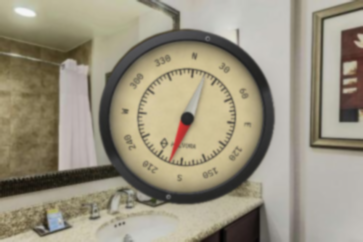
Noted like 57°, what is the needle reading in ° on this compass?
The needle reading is 195°
